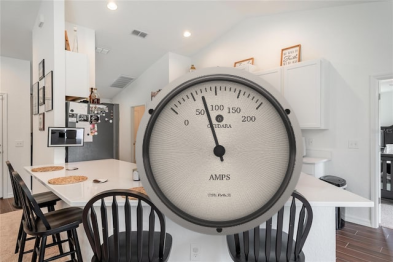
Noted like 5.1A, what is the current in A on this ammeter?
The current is 70A
